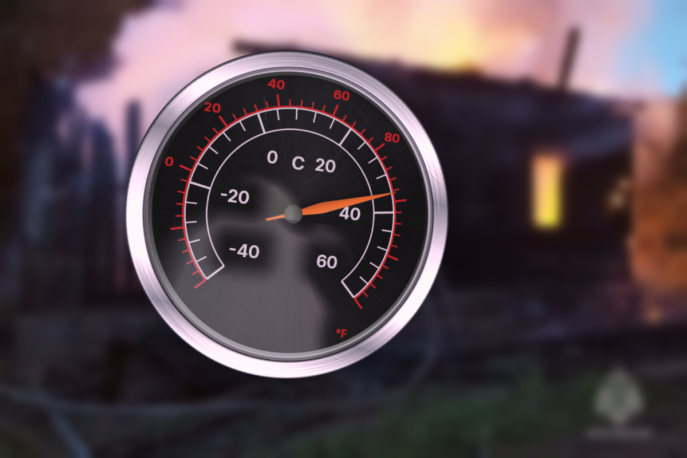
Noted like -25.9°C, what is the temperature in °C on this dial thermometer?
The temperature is 36°C
